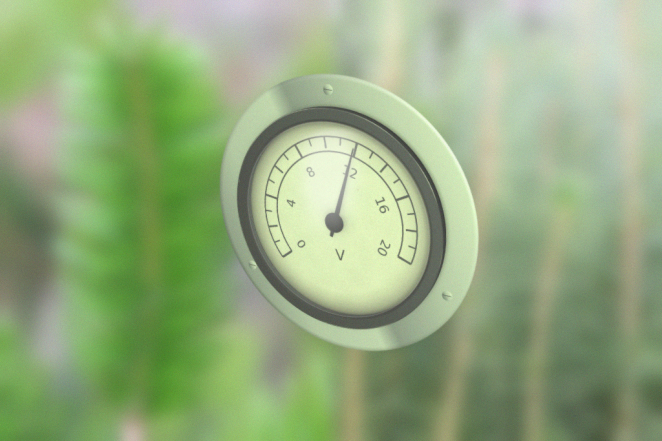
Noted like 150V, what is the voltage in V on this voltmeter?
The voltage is 12V
